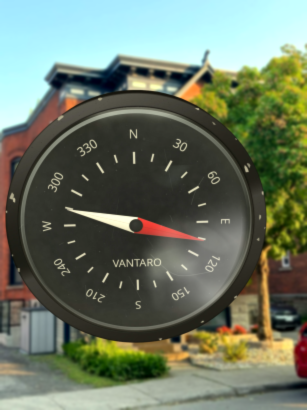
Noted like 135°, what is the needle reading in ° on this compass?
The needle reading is 105°
